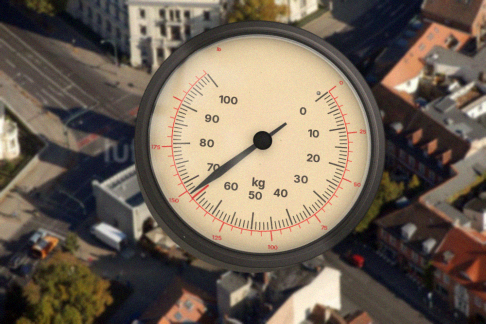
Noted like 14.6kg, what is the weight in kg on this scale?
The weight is 67kg
